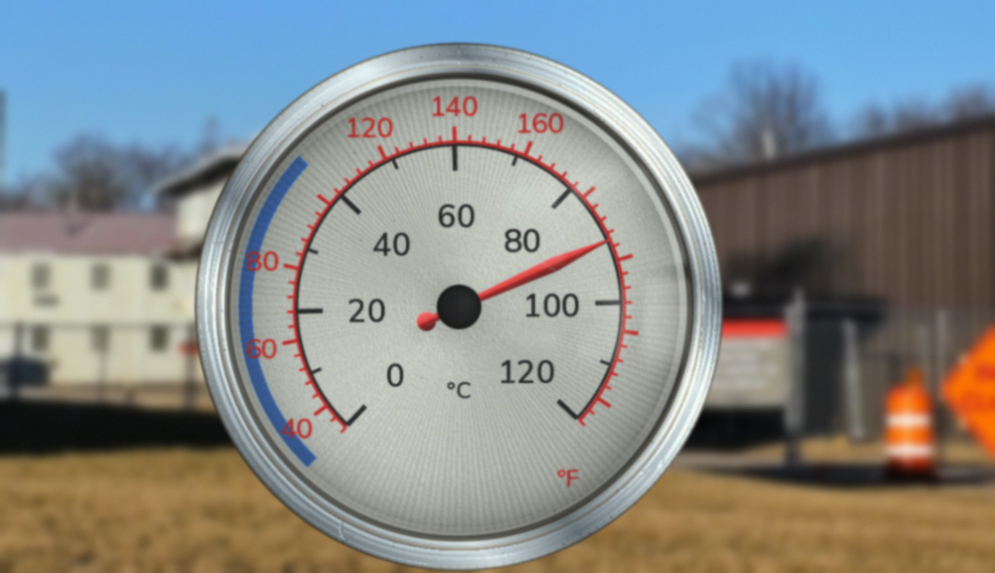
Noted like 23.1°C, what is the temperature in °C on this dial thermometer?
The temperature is 90°C
